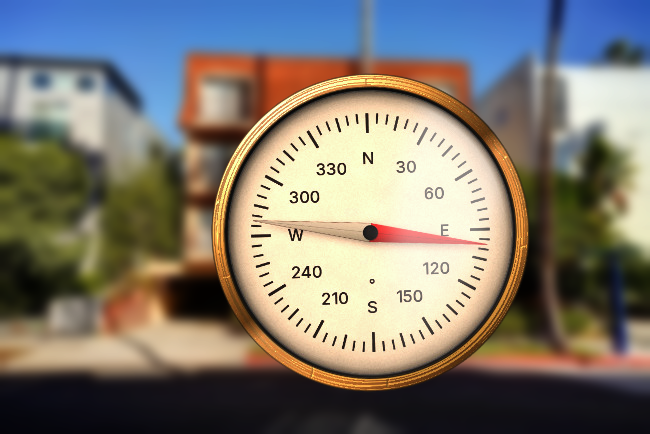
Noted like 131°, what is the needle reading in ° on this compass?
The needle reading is 97.5°
